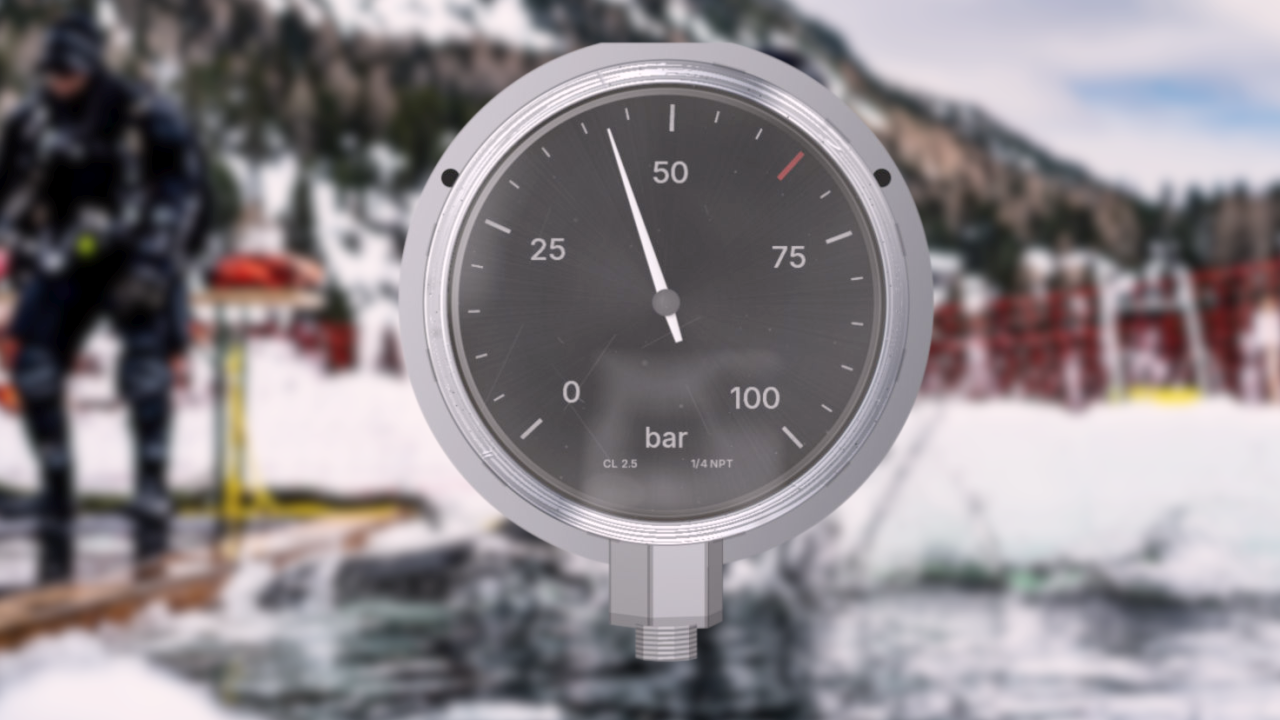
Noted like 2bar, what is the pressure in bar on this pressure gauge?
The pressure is 42.5bar
